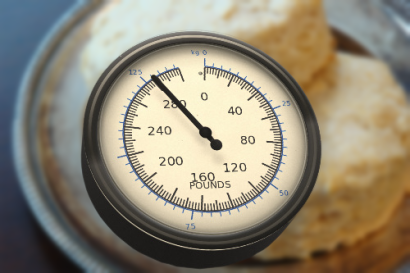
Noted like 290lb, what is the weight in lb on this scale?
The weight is 280lb
